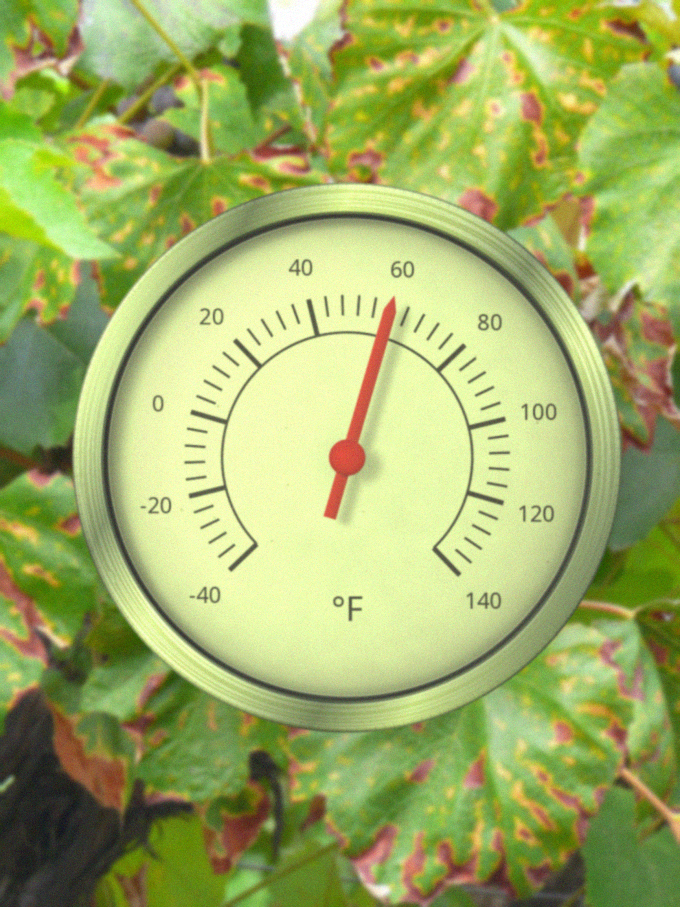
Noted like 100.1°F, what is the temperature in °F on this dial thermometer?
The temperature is 60°F
